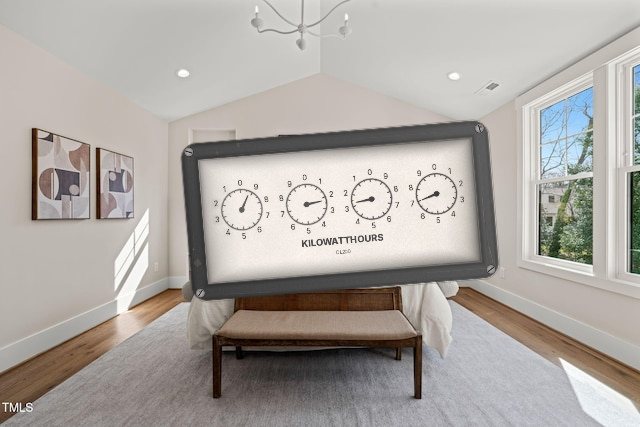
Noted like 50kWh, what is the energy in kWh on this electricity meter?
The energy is 9227kWh
